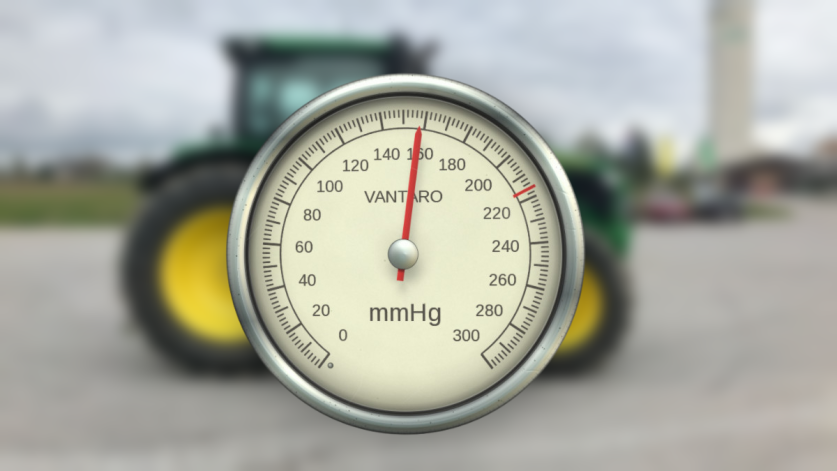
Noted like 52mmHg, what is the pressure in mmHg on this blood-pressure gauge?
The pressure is 158mmHg
